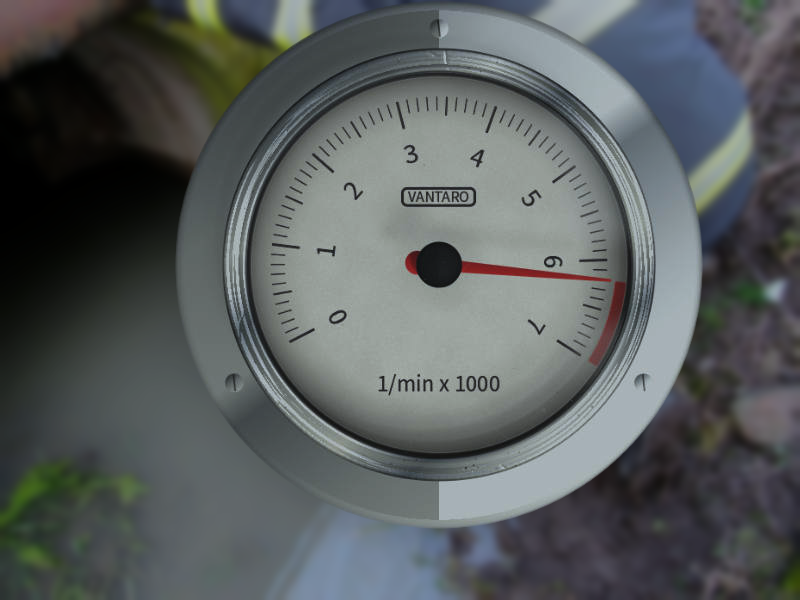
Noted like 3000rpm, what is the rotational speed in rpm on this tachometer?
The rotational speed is 6200rpm
